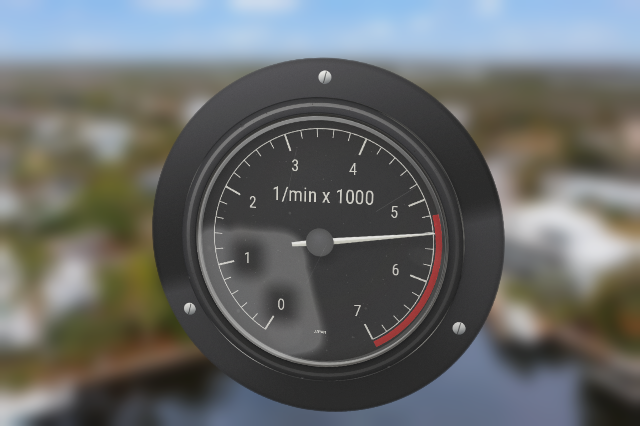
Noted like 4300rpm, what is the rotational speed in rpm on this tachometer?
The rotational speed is 5400rpm
